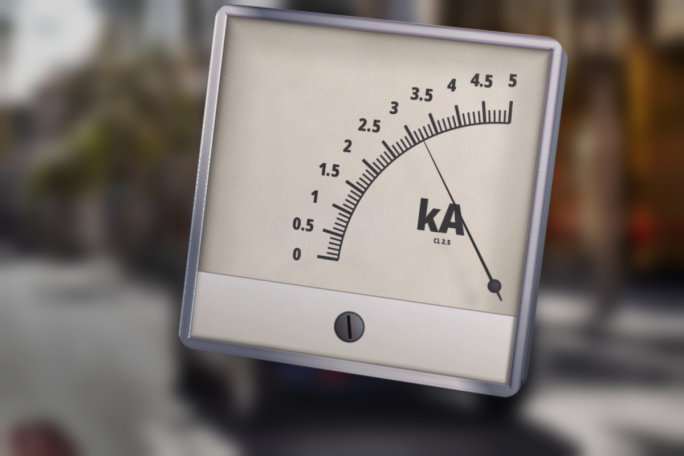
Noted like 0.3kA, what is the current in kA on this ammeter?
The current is 3.2kA
